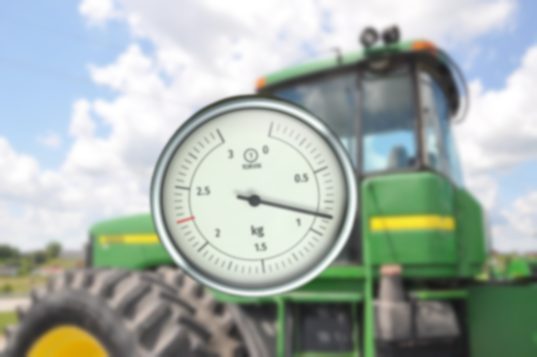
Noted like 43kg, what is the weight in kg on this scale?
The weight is 0.85kg
